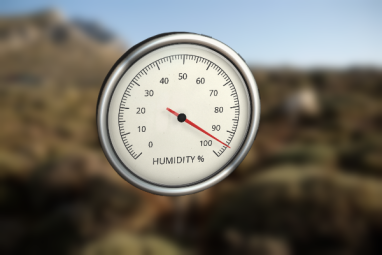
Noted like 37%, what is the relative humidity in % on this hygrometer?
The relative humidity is 95%
